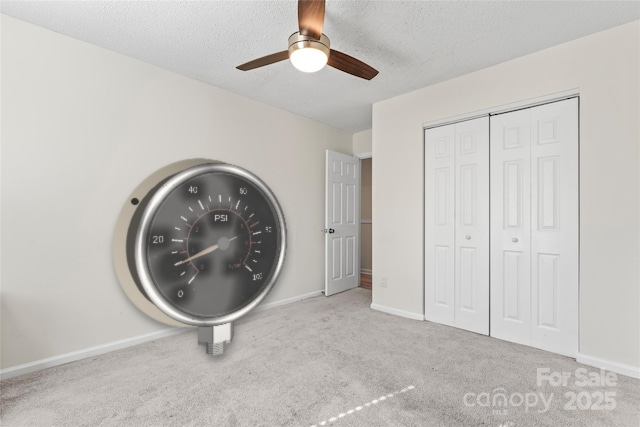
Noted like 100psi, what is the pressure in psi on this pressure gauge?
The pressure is 10psi
